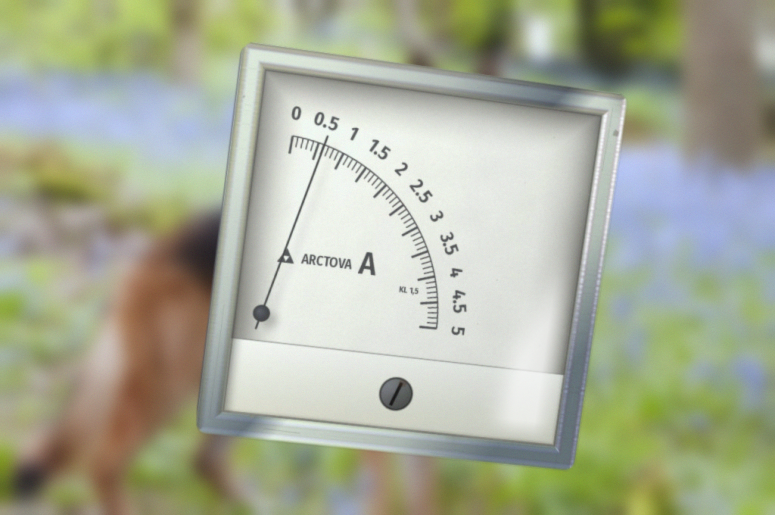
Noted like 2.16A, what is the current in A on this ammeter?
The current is 0.6A
